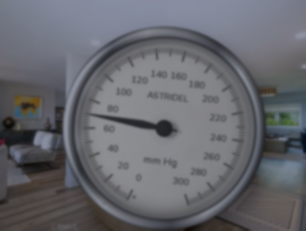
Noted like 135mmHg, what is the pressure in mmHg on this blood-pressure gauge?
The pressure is 70mmHg
